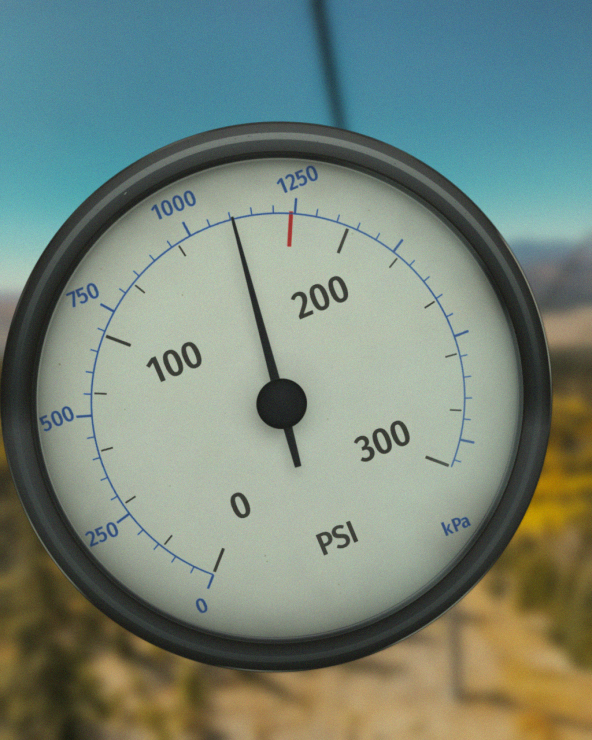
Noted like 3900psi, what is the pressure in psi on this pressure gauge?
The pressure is 160psi
